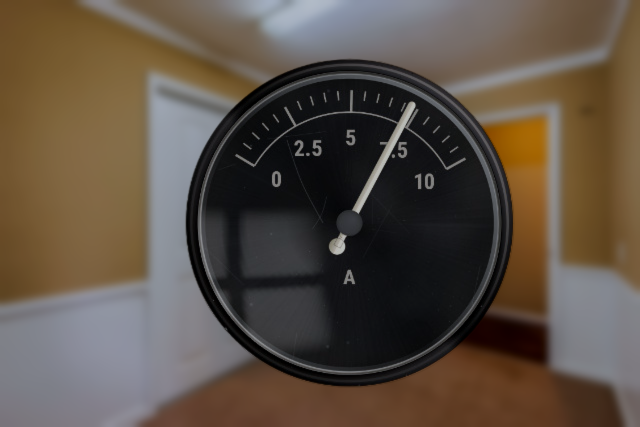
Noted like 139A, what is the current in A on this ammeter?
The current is 7.25A
